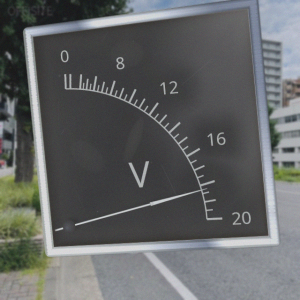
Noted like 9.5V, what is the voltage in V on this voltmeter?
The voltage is 18.25V
